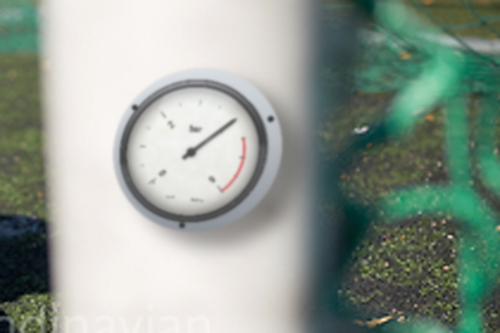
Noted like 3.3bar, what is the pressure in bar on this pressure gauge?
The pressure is 4bar
